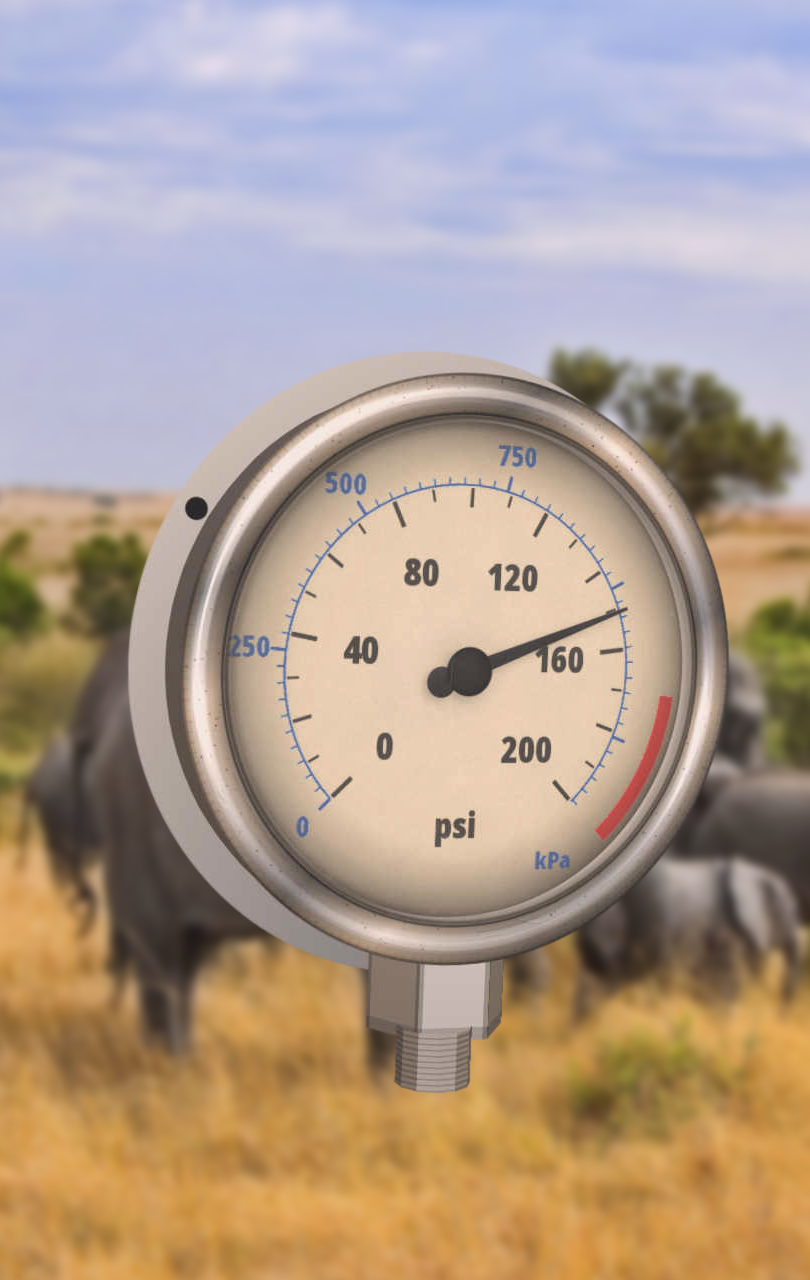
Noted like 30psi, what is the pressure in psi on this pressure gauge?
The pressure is 150psi
